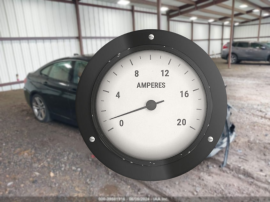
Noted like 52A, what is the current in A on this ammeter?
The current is 1A
